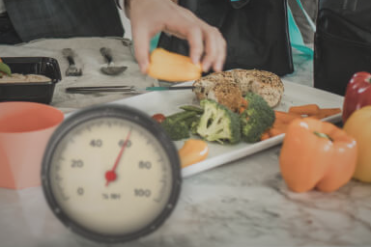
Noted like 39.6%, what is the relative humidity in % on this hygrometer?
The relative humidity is 60%
